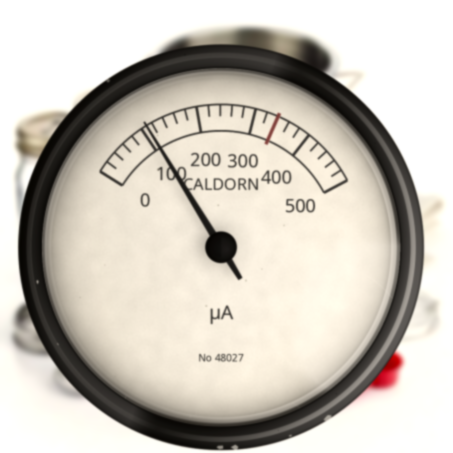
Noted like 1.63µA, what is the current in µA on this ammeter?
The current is 110µA
